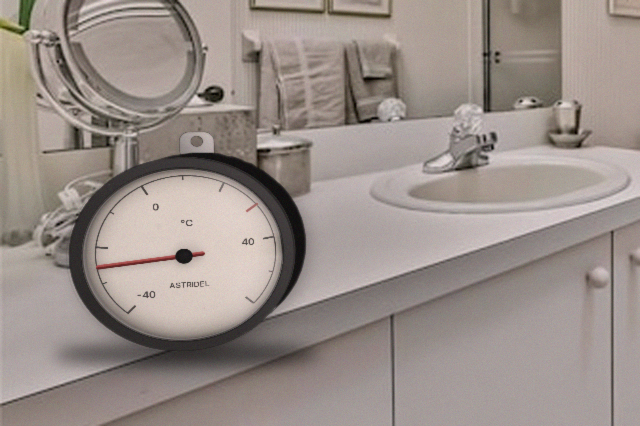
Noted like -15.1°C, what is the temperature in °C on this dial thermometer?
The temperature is -25°C
